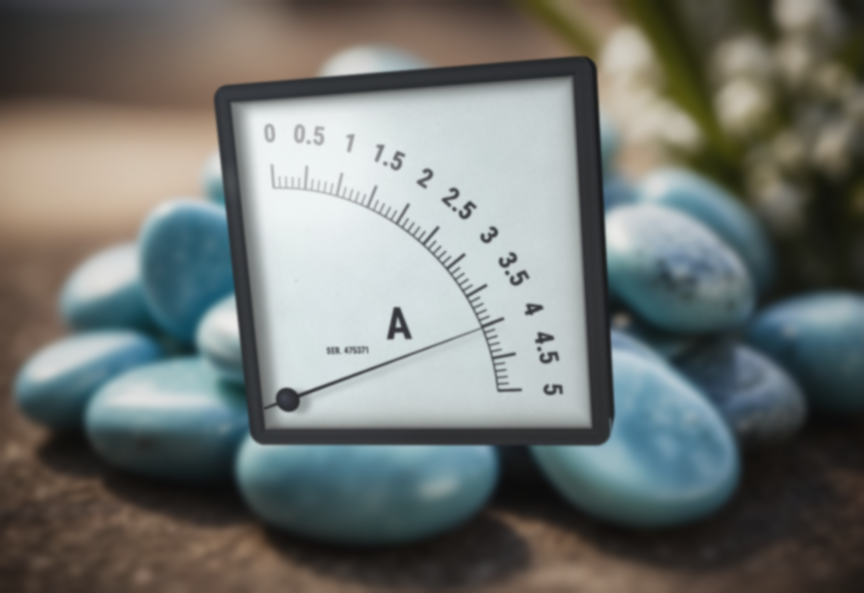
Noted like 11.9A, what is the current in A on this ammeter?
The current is 4A
